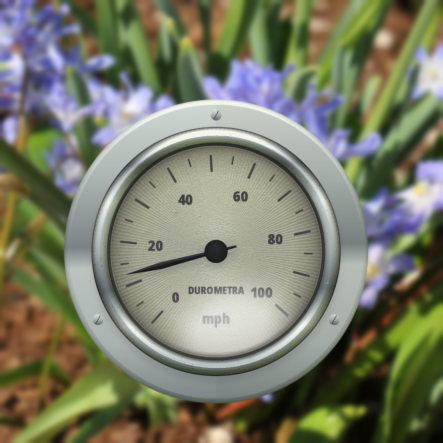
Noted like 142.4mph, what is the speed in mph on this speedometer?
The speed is 12.5mph
